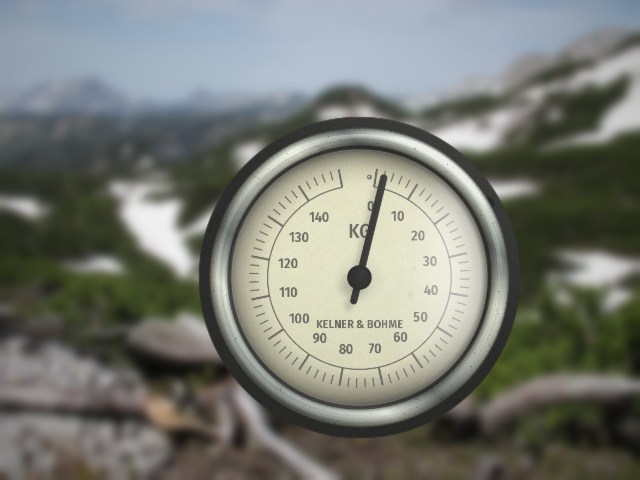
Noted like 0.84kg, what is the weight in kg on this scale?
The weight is 2kg
